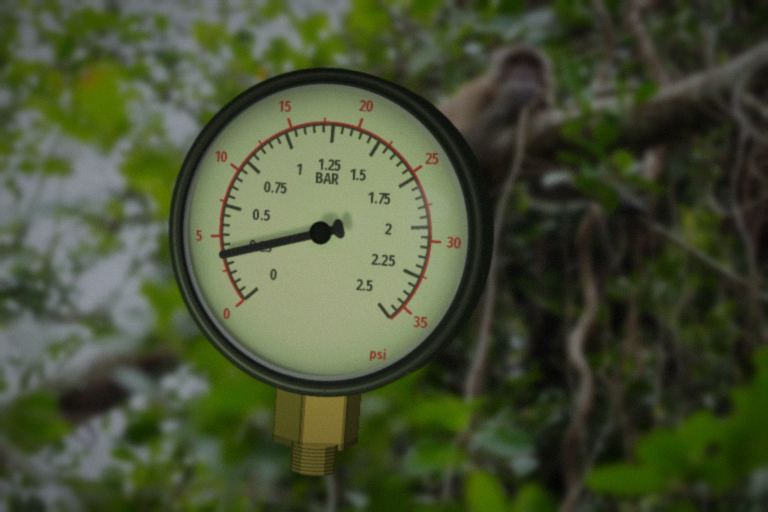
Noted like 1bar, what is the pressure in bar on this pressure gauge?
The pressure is 0.25bar
